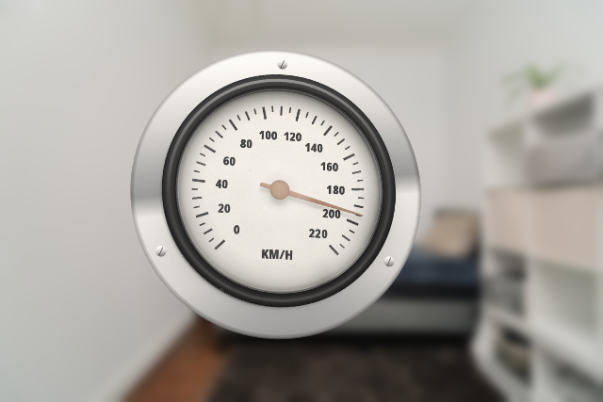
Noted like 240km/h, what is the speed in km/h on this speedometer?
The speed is 195km/h
